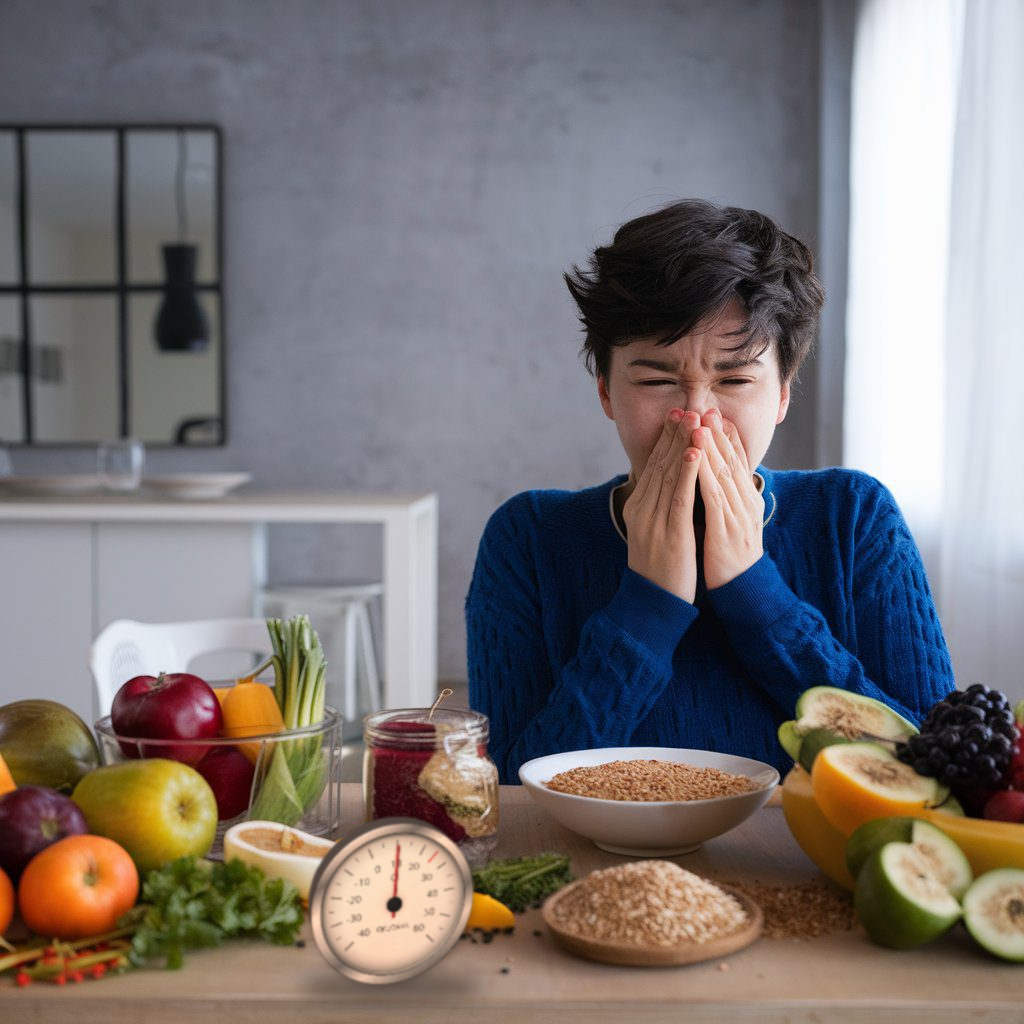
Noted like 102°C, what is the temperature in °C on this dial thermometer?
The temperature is 10°C
